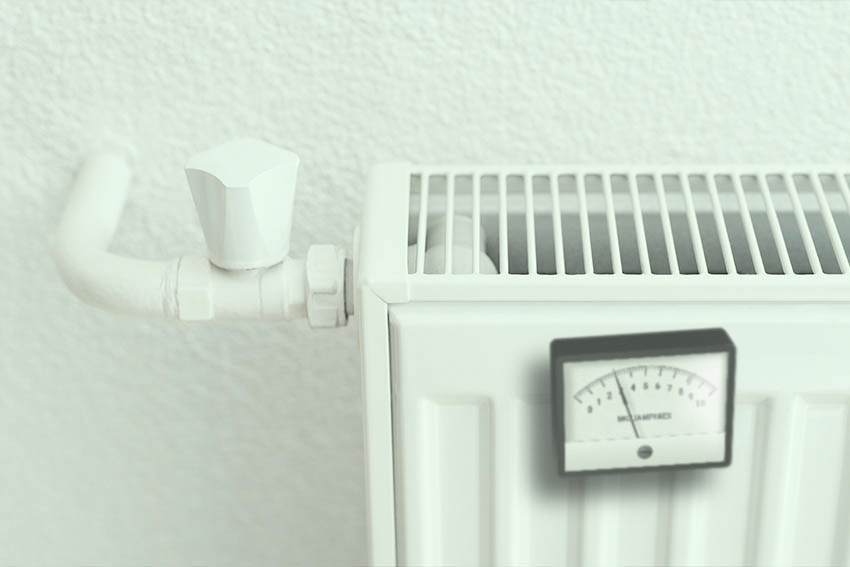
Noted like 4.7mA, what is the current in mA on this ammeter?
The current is 3mA
